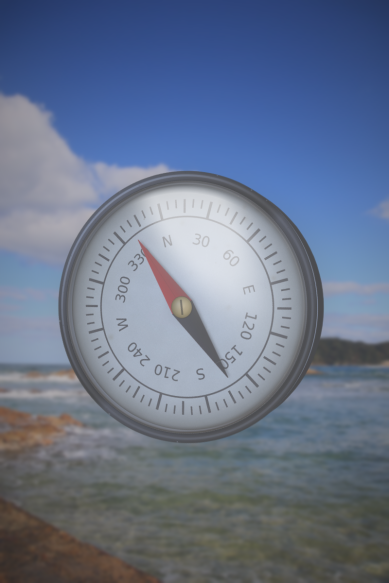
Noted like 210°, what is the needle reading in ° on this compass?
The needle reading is 340°
